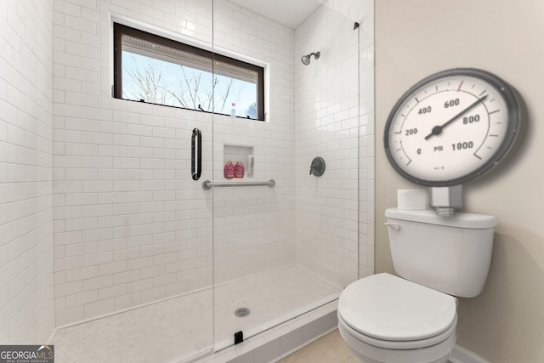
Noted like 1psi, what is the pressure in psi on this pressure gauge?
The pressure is 725psi
